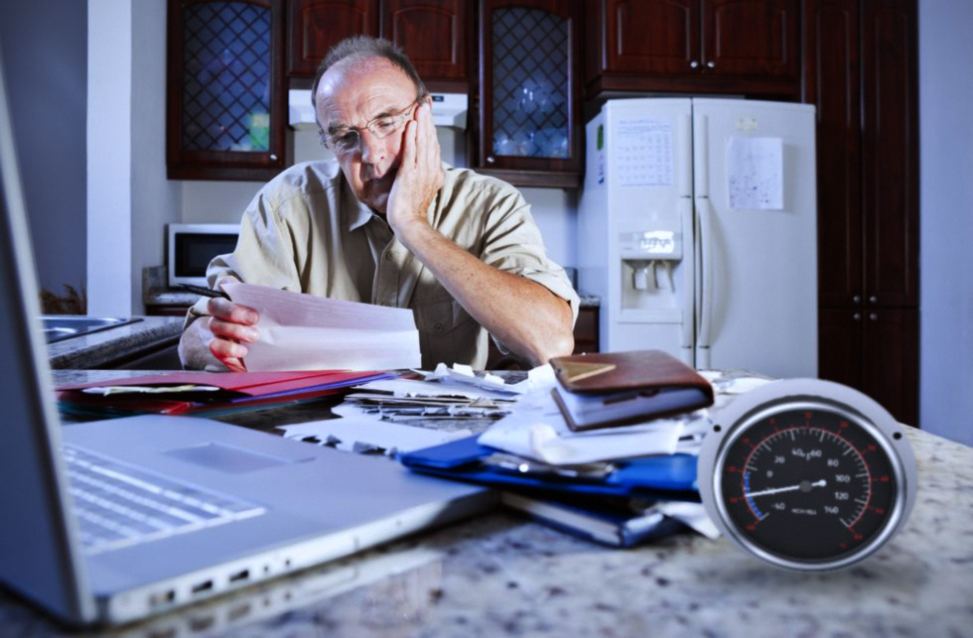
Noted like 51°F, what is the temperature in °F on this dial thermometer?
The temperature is -20°F
